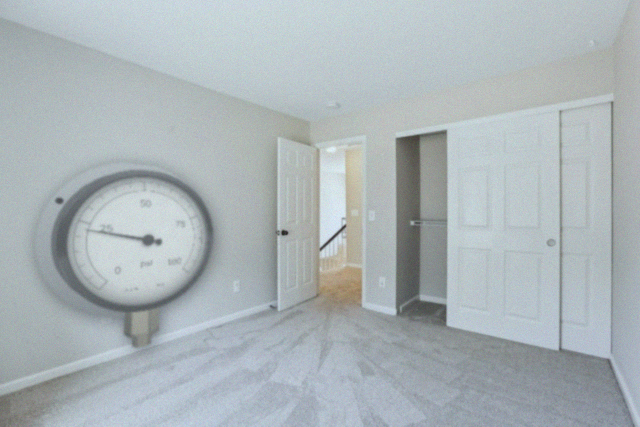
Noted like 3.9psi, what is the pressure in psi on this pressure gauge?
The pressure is 22.5psi
